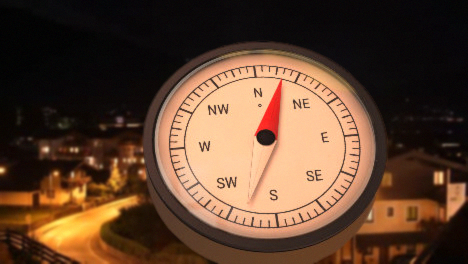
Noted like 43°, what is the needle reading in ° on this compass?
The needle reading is 20°
